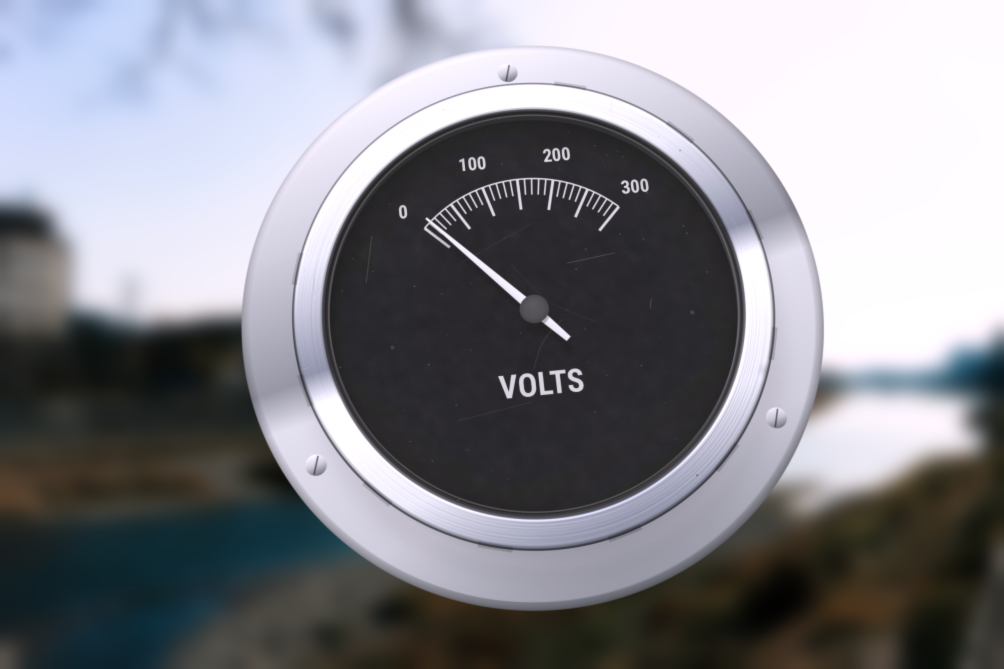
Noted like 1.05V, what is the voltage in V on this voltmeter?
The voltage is 10V
